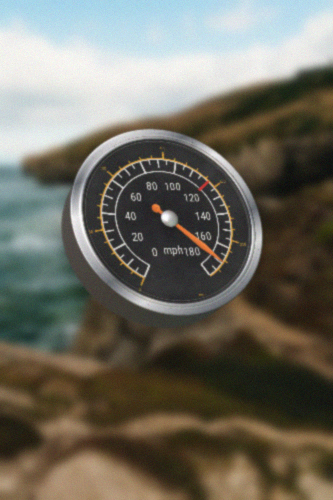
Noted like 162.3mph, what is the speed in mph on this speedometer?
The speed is 170mph
